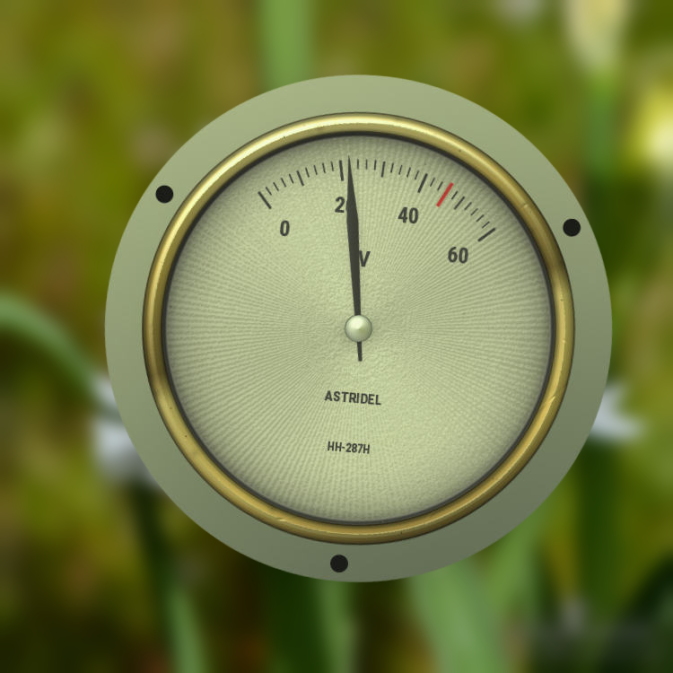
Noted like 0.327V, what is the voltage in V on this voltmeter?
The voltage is 22V
